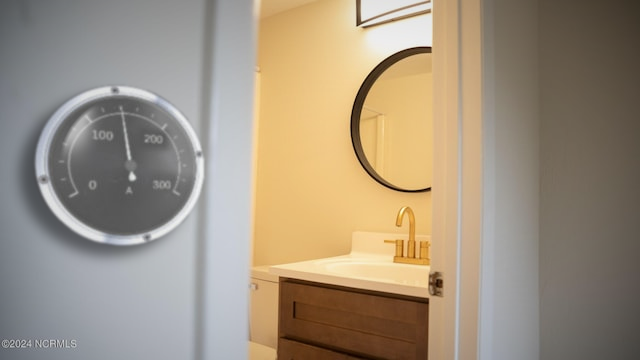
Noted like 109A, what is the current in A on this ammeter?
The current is 140A
